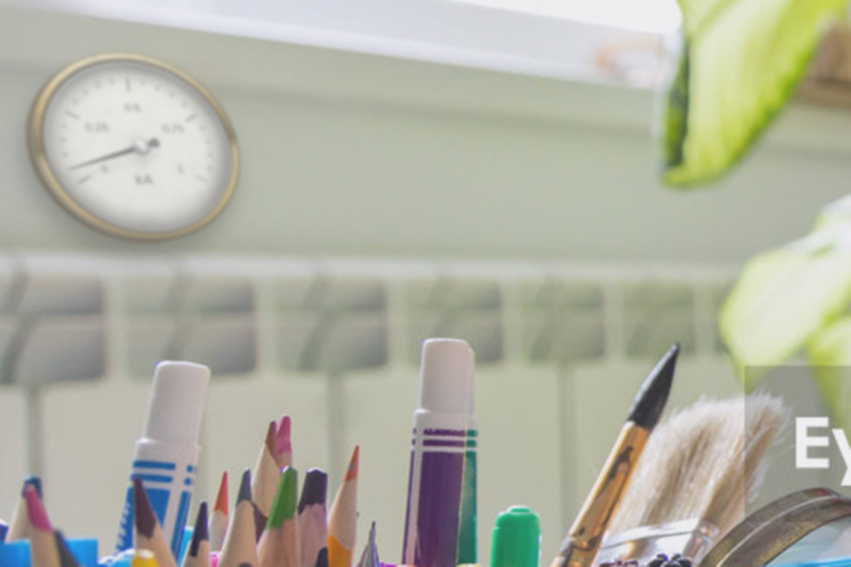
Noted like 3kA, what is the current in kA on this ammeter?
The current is 0.05kA
